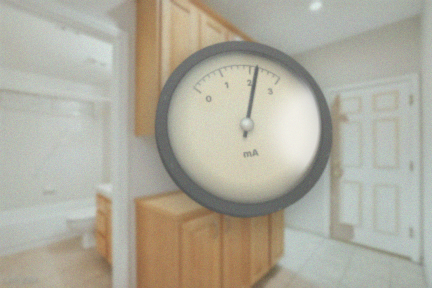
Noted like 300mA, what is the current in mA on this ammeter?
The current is 2.2mA
